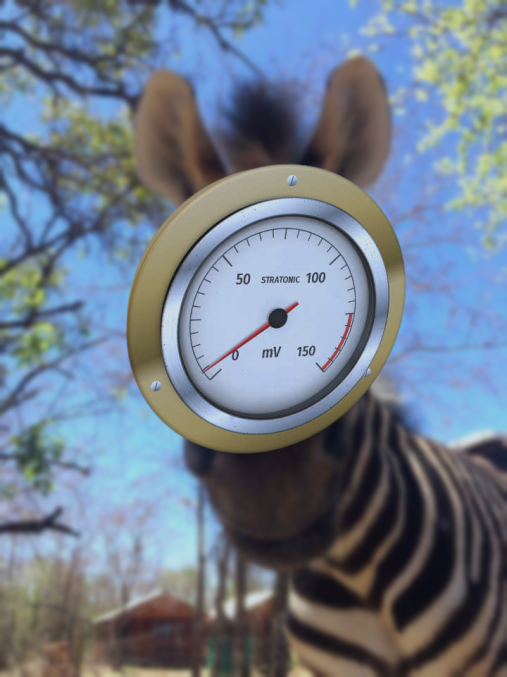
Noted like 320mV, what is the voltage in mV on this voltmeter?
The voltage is 5mV
